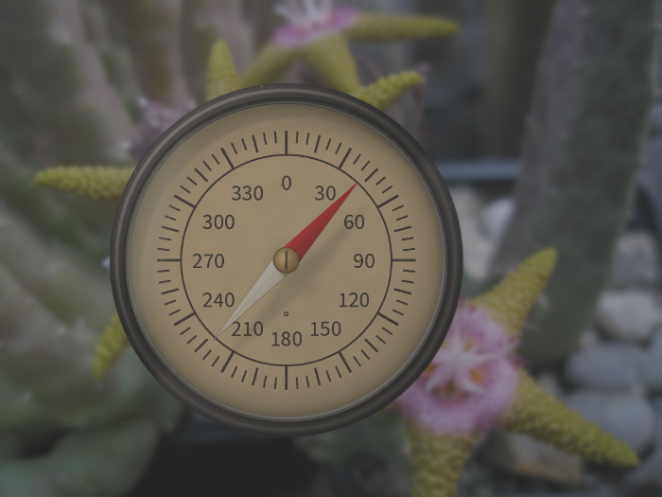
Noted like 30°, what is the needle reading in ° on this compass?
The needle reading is 42.5°
